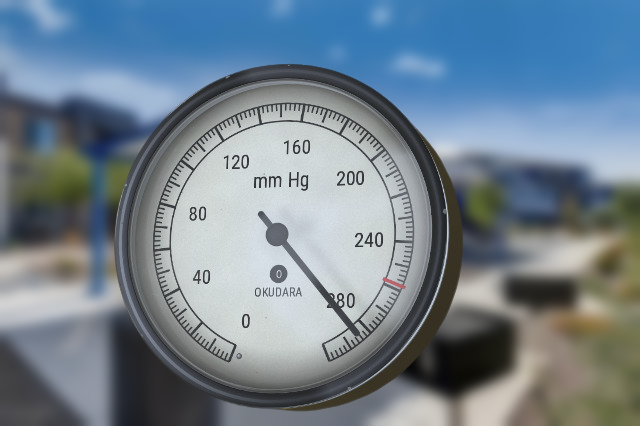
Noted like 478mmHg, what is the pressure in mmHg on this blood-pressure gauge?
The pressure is 284mmHg
